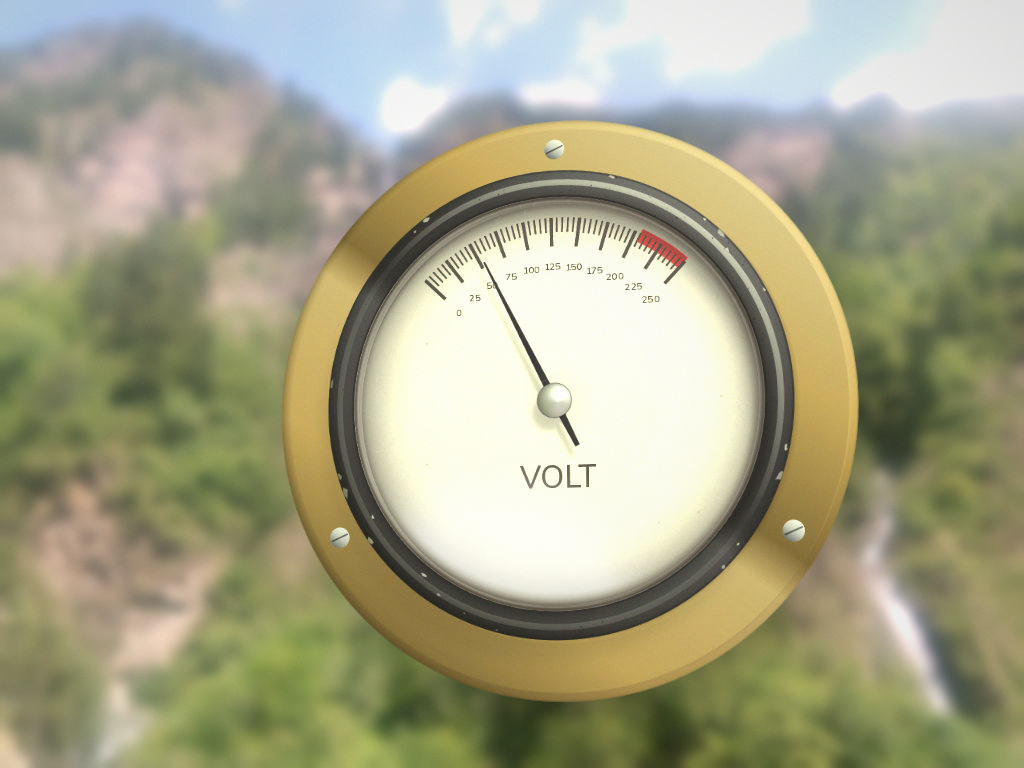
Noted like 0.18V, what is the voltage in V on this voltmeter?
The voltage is 55V
